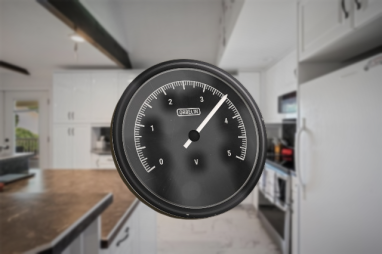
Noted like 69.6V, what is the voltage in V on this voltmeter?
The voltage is 3.5V
